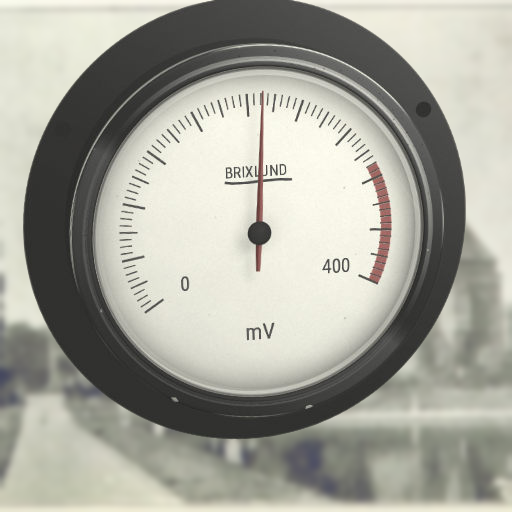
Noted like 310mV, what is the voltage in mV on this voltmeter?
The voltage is 210mV
